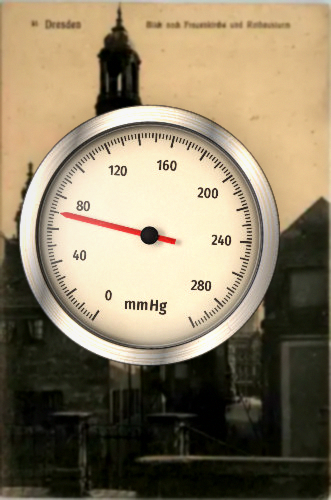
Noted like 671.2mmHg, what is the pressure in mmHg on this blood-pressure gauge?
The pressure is 70mmHg
